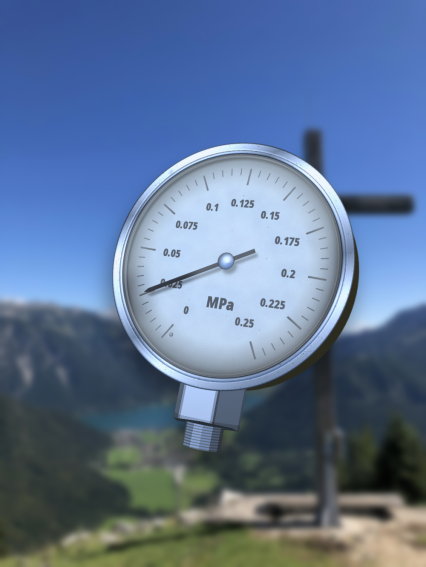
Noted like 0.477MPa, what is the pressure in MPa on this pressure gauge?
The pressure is 0.025MPa
